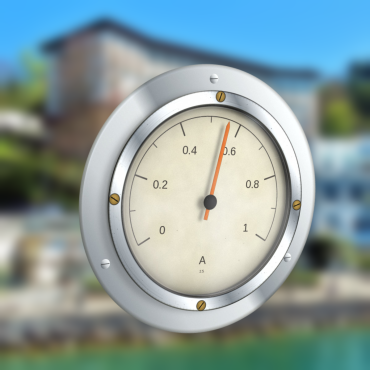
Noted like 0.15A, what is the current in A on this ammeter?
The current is 0.55A
